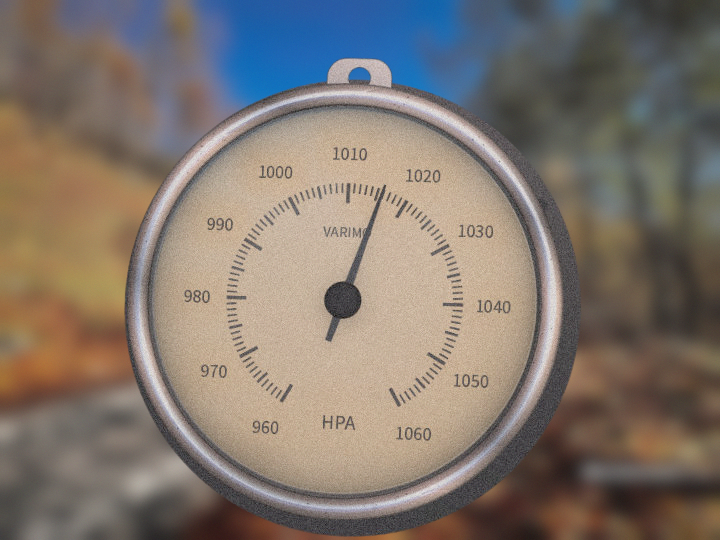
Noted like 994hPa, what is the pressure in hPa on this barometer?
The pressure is 1016hPa
